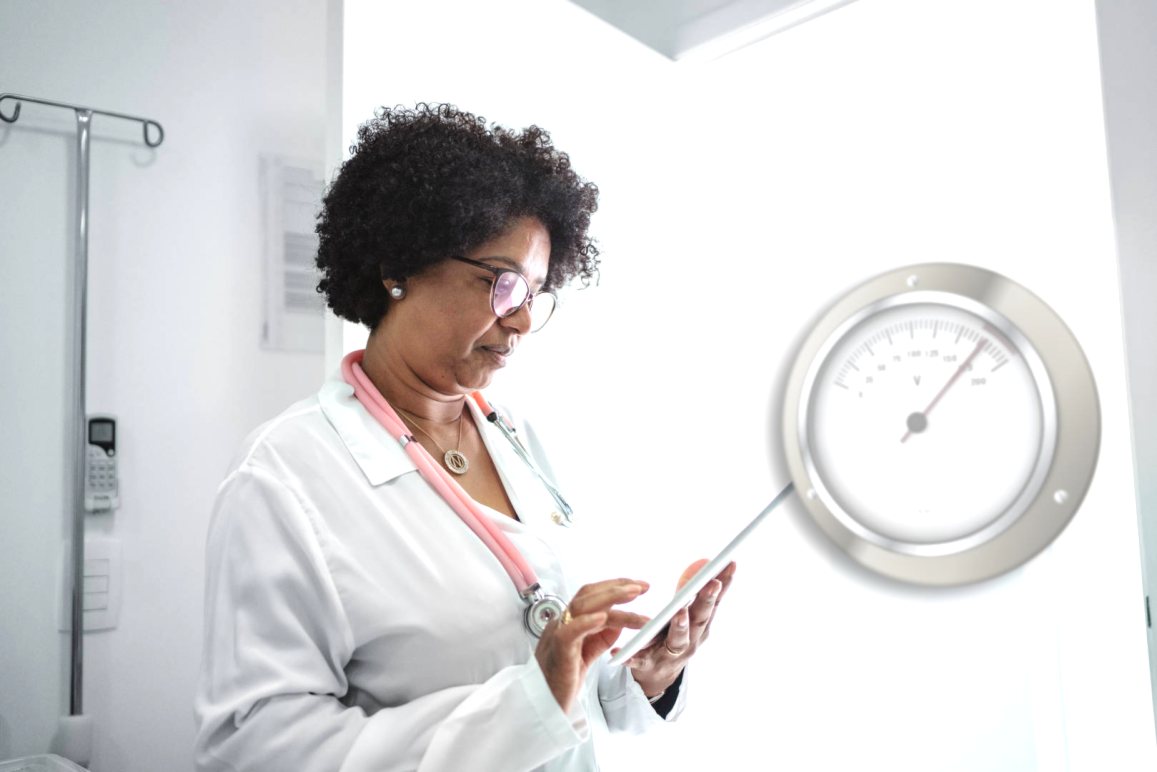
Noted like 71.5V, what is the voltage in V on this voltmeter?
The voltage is 175V
